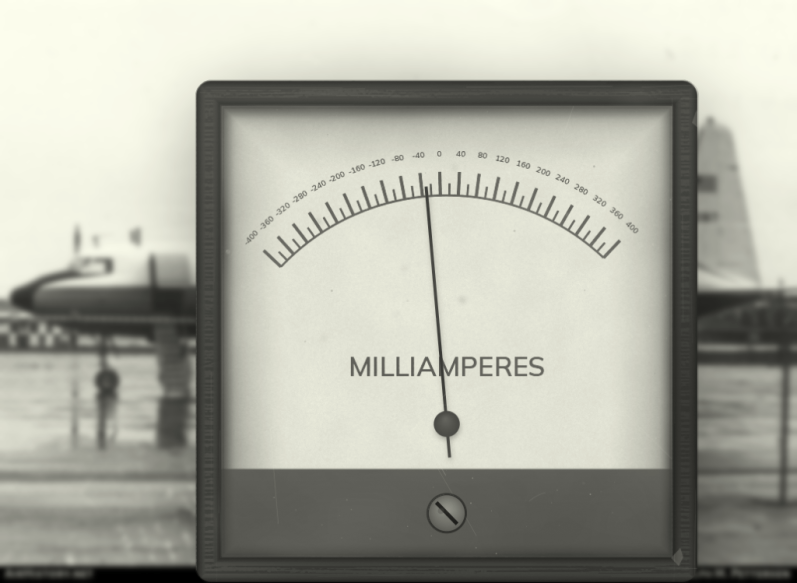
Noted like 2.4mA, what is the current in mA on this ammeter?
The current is -30mA
